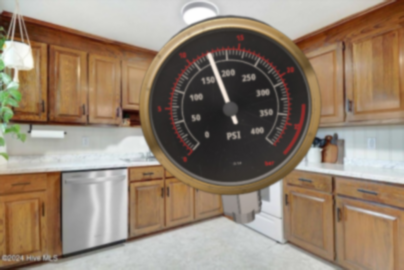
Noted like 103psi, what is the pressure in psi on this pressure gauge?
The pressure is 175psi
